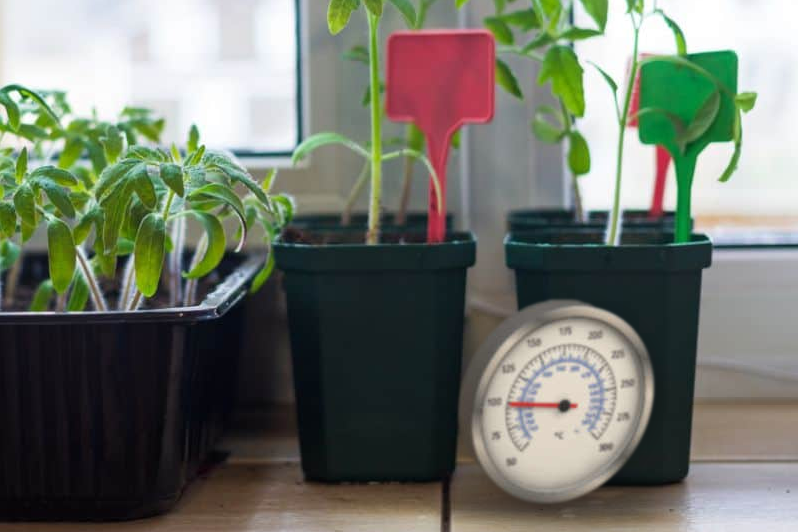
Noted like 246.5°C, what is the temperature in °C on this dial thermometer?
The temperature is 100°C
